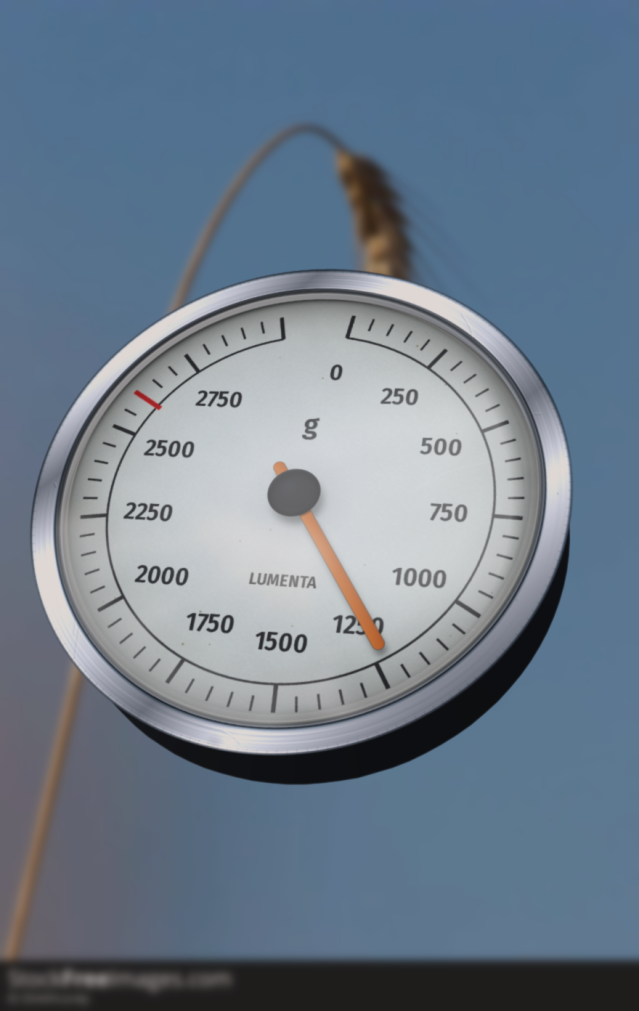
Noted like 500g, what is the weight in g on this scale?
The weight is 1225g
